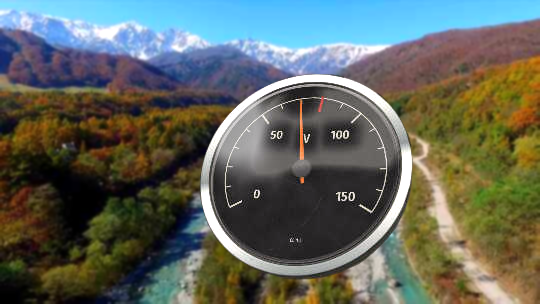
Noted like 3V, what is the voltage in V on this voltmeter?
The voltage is 70V
